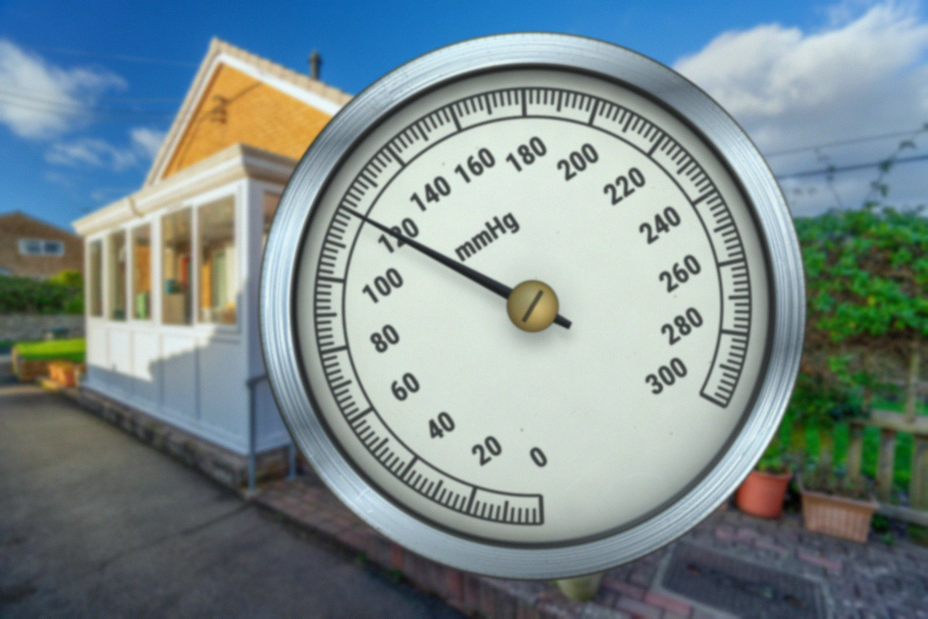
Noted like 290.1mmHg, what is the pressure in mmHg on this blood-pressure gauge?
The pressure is 120mmHg
